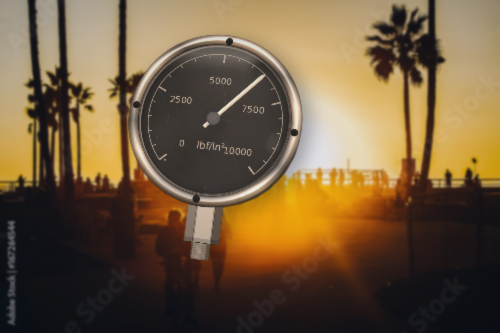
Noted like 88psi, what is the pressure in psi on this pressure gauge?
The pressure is 6500psi
